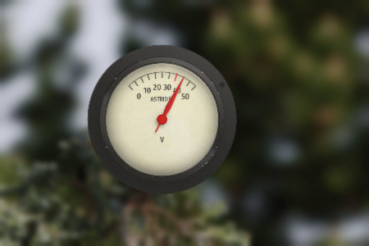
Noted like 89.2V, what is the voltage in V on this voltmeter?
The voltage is 40V
